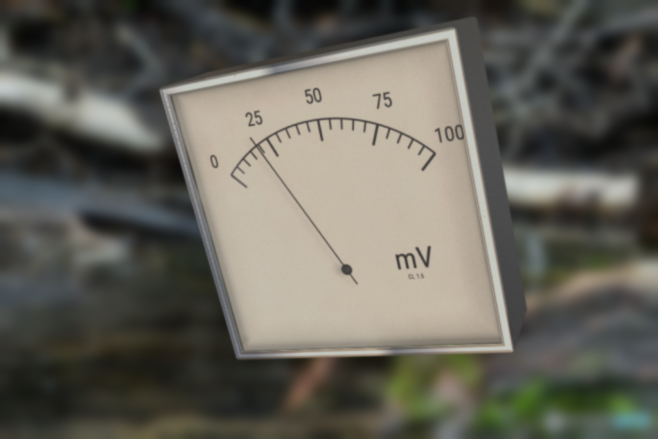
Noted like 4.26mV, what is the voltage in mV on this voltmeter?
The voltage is 20mV
